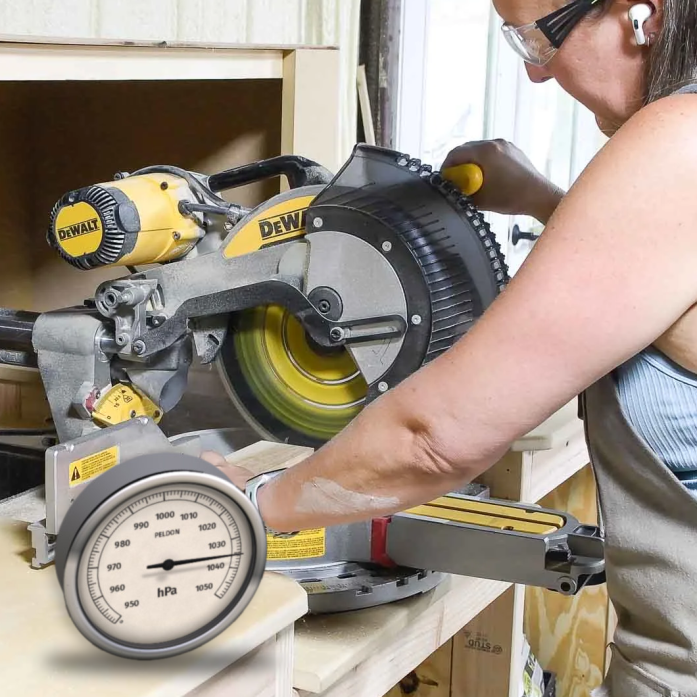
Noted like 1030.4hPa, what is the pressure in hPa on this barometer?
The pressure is 1035hPa
